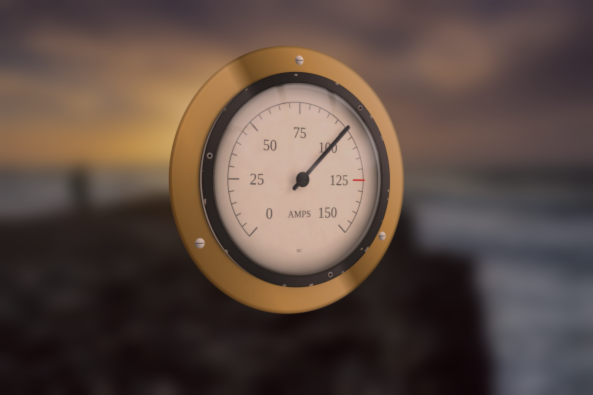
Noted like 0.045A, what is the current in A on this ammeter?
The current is 100A
